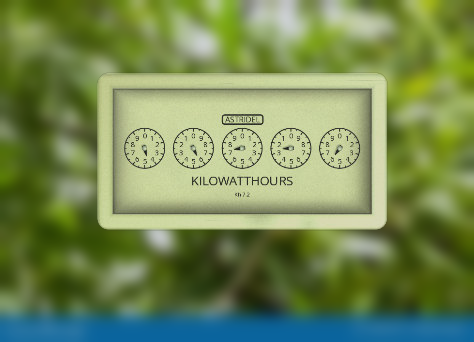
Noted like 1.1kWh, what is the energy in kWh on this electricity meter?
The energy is 45726kWh
